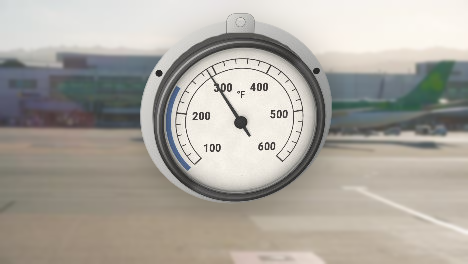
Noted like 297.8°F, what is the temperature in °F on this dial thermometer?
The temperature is 290°F
